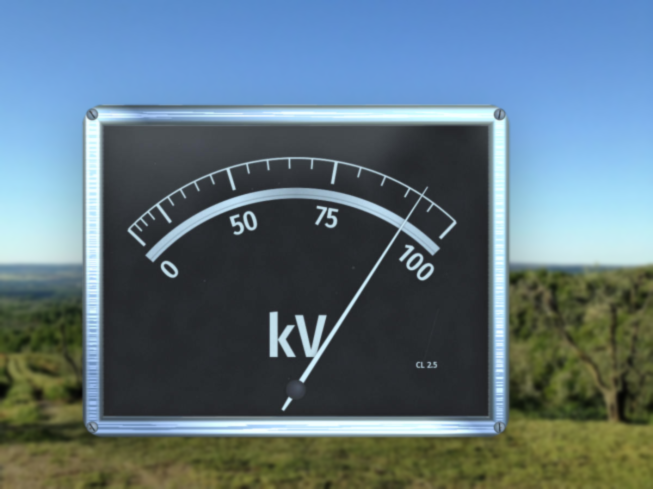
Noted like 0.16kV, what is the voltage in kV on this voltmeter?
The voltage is 92.5kV
